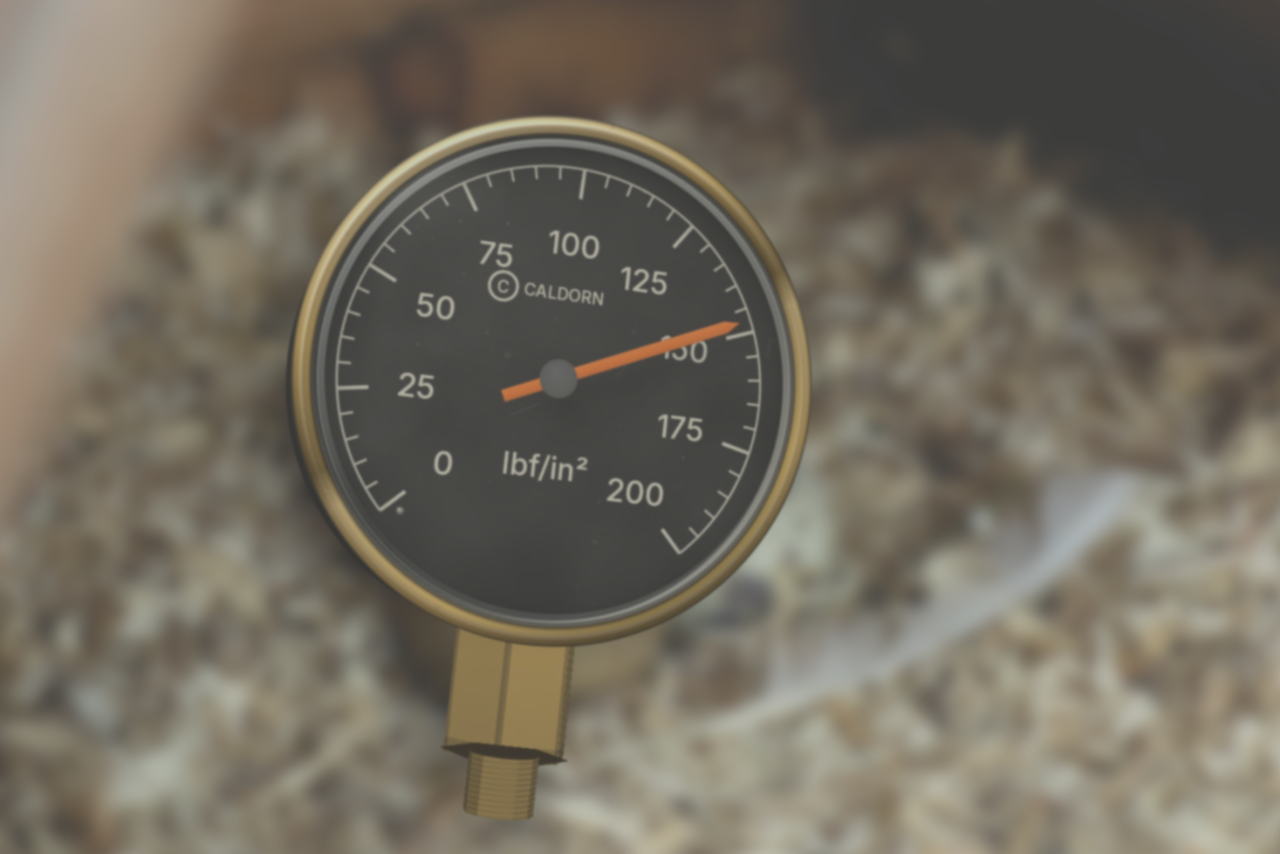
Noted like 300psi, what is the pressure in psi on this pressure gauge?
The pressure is 147.5psi
